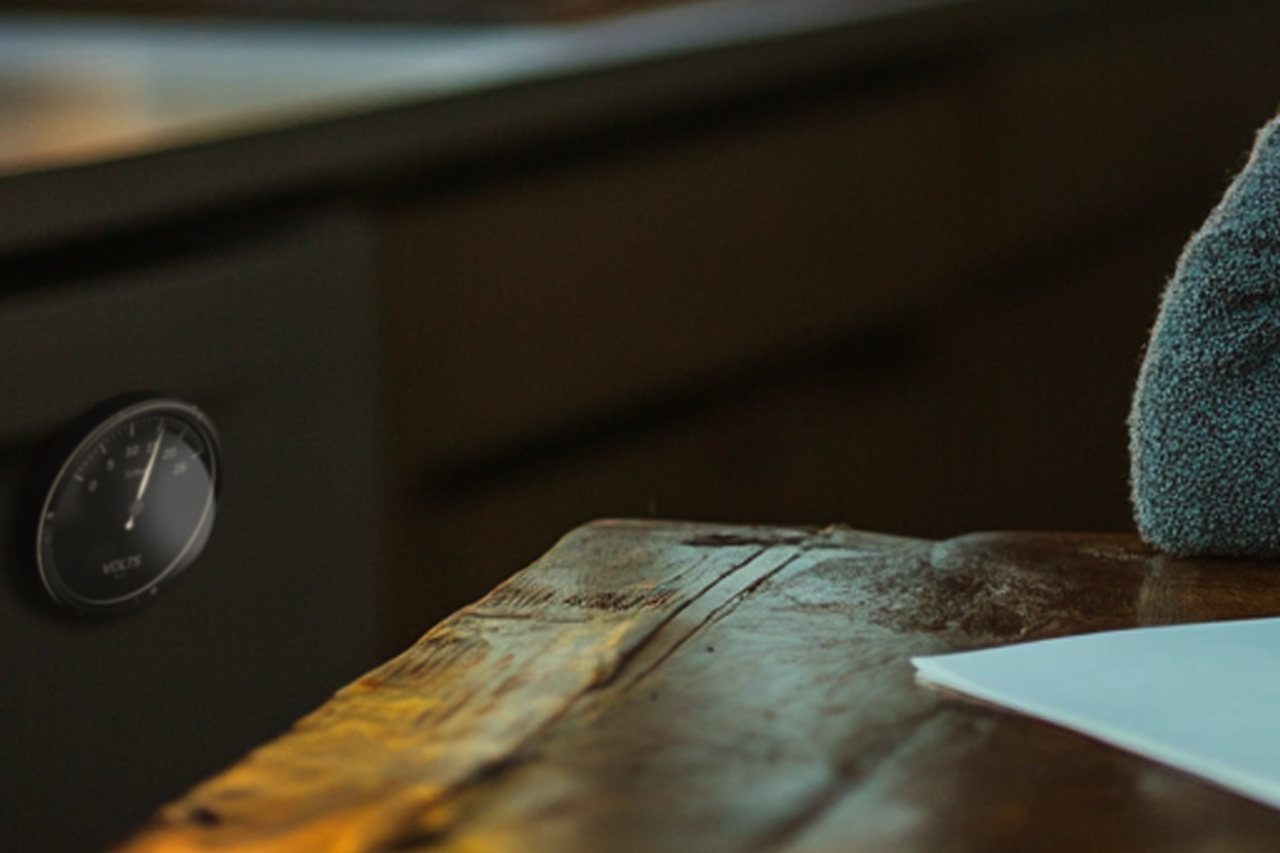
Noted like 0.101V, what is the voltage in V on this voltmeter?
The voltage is 15V
